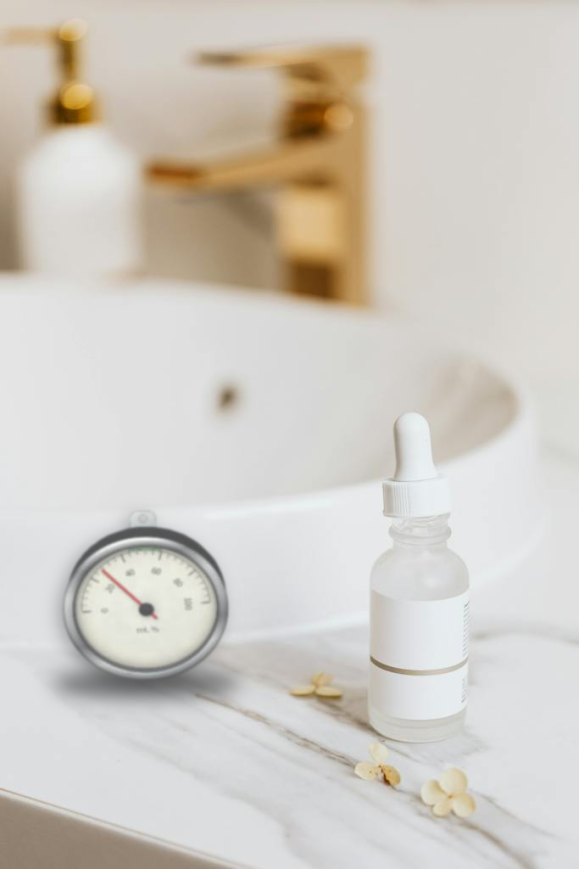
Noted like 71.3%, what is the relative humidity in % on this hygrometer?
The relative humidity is 28%
